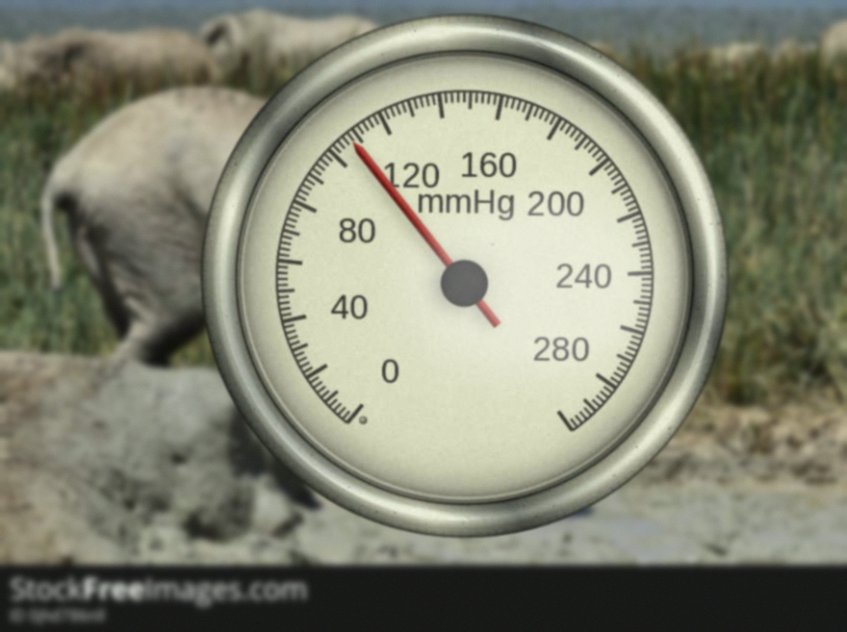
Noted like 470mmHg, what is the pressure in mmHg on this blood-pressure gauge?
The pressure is 108mmHg
